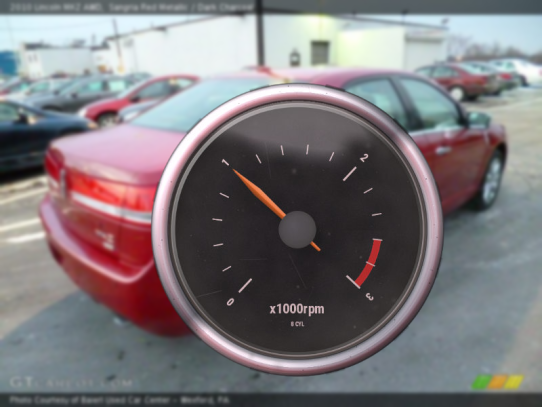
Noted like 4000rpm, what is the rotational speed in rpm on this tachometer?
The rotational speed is 1000rpm
